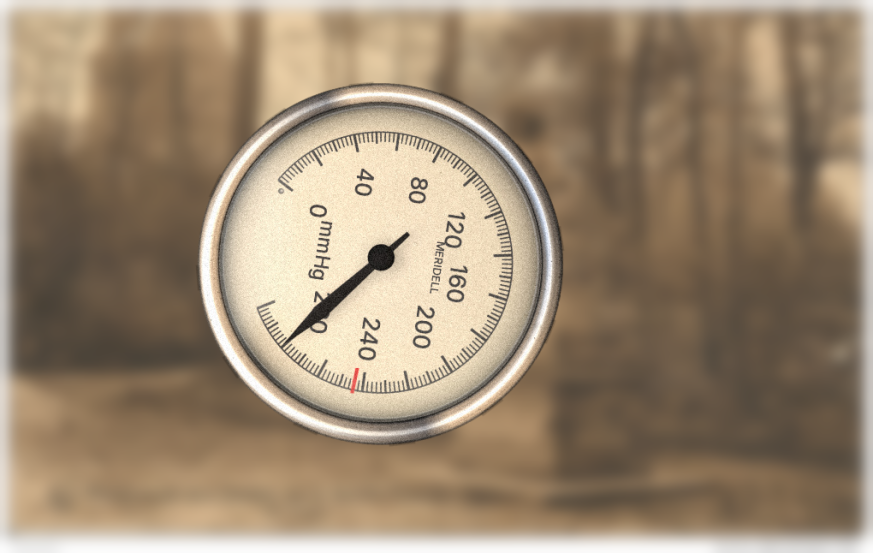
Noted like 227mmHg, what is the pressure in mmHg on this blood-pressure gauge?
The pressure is 280mmHg
